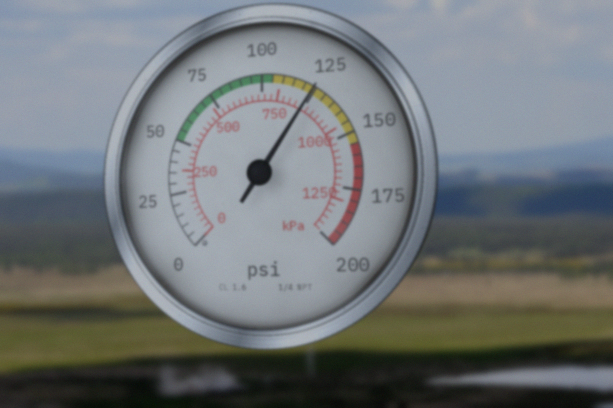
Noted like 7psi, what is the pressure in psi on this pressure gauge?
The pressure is 125psi
